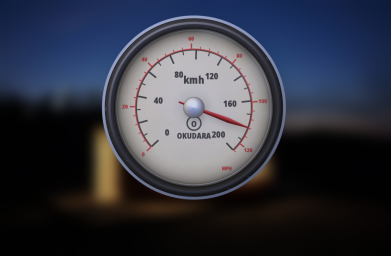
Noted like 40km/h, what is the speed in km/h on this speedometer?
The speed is 180km/h
